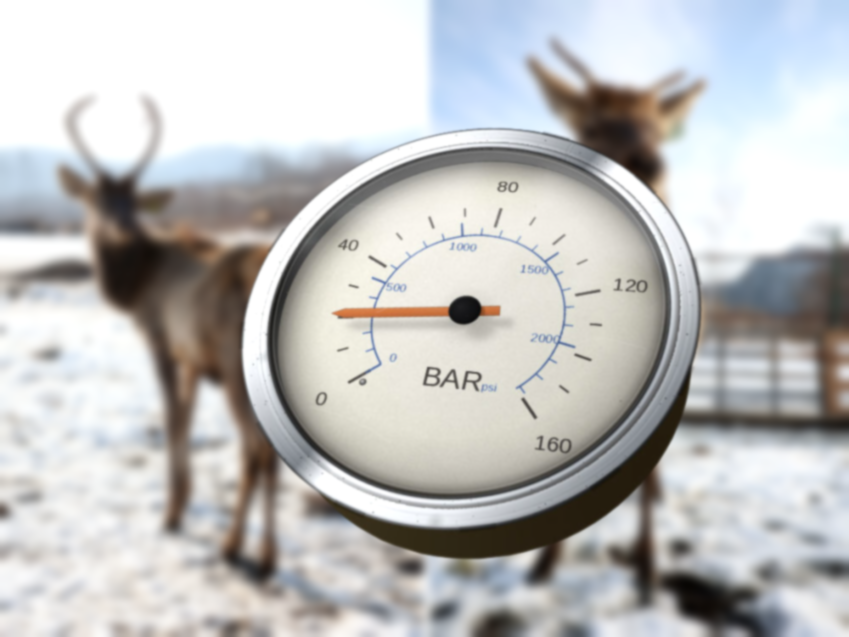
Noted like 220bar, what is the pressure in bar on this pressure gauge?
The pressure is 20bar
